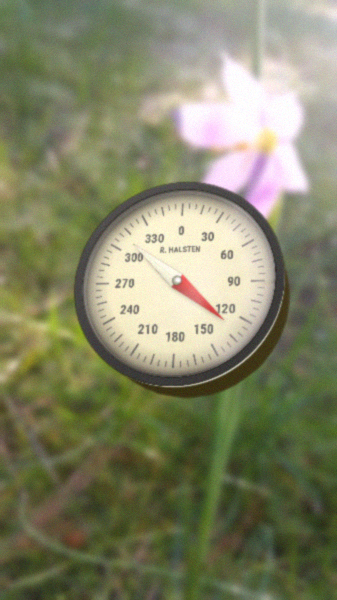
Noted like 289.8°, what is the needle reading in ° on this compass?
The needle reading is 130°
